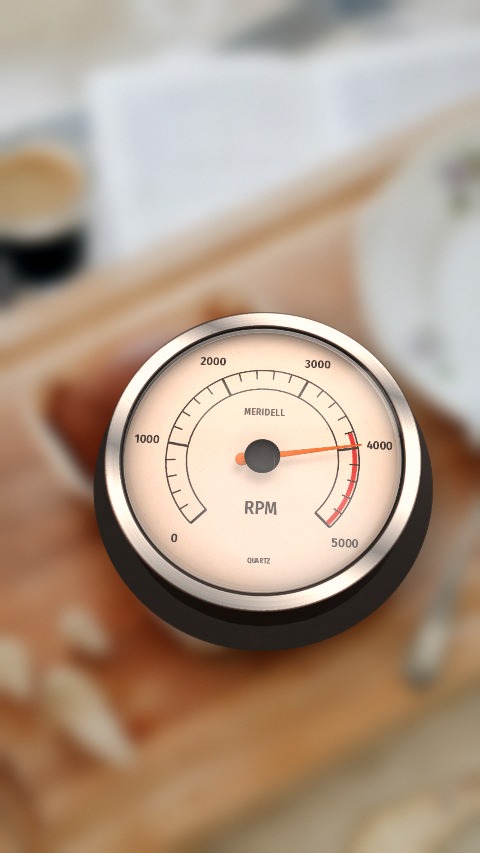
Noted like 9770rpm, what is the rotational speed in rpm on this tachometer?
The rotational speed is 4000rpm
